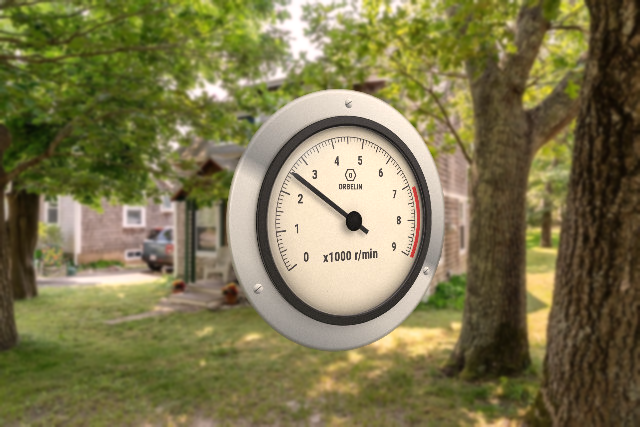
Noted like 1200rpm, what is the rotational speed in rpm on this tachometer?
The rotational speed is 2500rpm
